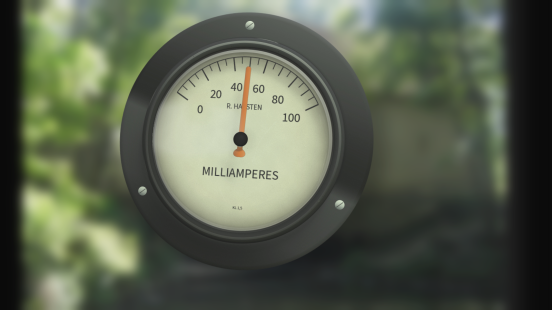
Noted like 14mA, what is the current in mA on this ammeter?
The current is 50mA
